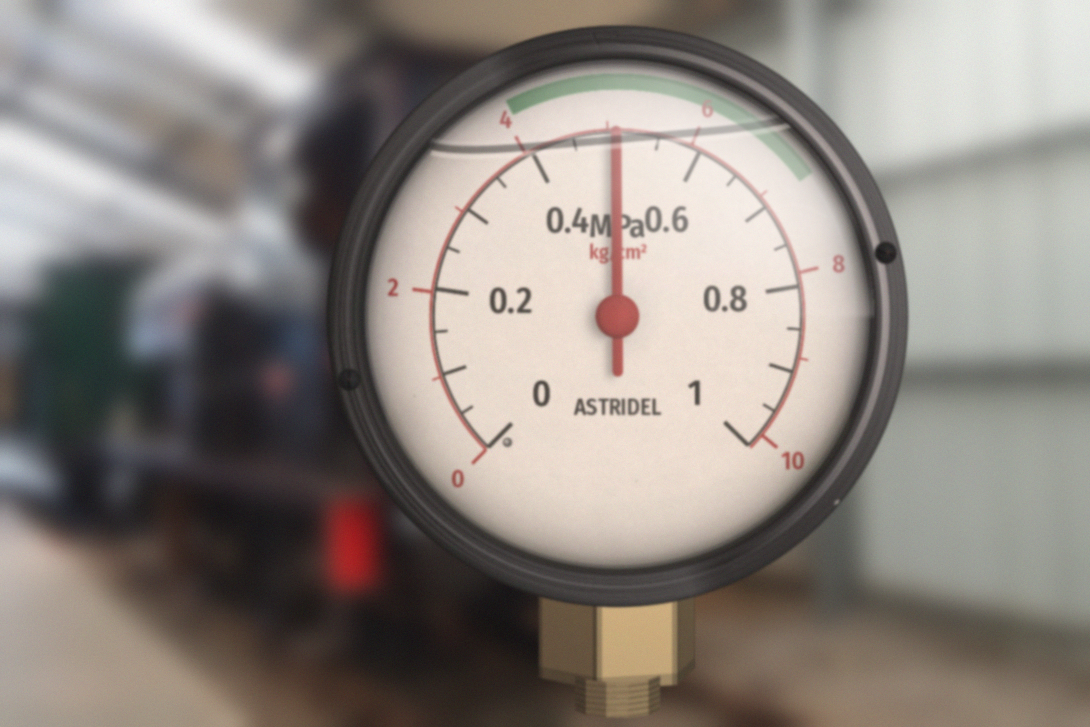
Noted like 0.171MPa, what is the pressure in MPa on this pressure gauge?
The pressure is 0.5MPa
